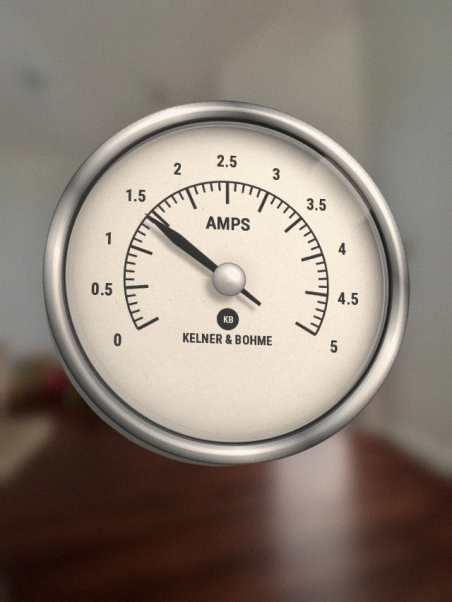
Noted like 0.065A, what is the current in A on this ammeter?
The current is 1.4A
